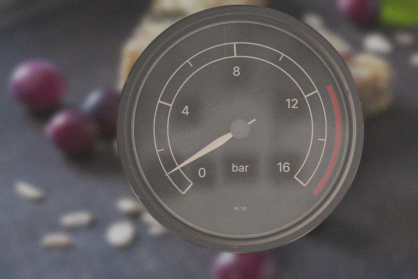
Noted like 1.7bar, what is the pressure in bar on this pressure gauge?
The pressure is 1bar
